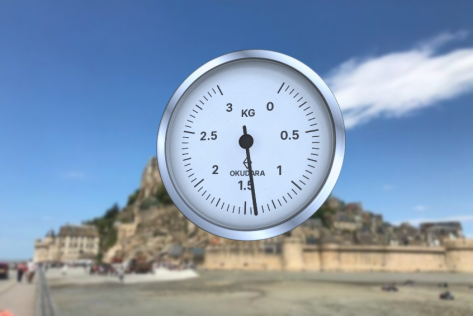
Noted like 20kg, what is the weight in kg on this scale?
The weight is 1.4kg
